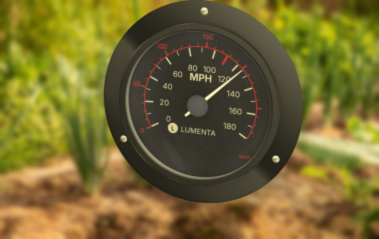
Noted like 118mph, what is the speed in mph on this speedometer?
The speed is 125mph
